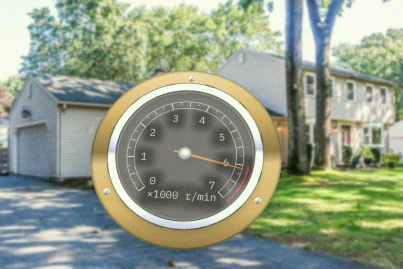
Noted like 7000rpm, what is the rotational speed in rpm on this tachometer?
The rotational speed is 6125rpm
